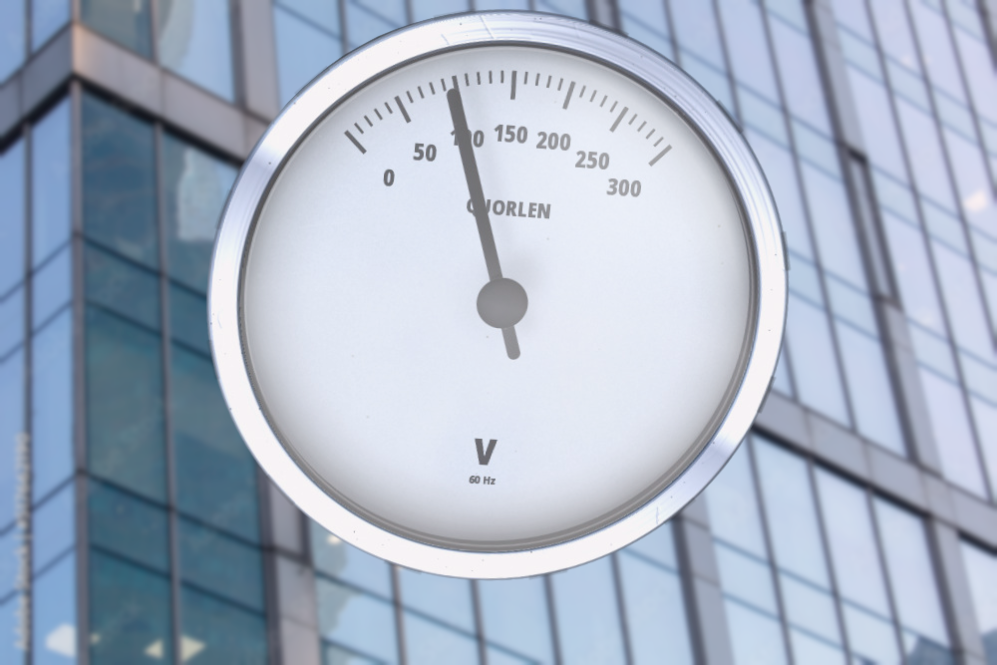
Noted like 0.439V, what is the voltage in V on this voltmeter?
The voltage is 95V
